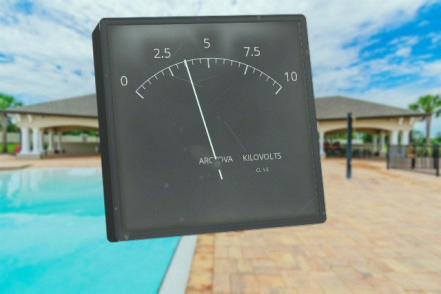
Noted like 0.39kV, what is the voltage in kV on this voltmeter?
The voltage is 3.5kV
